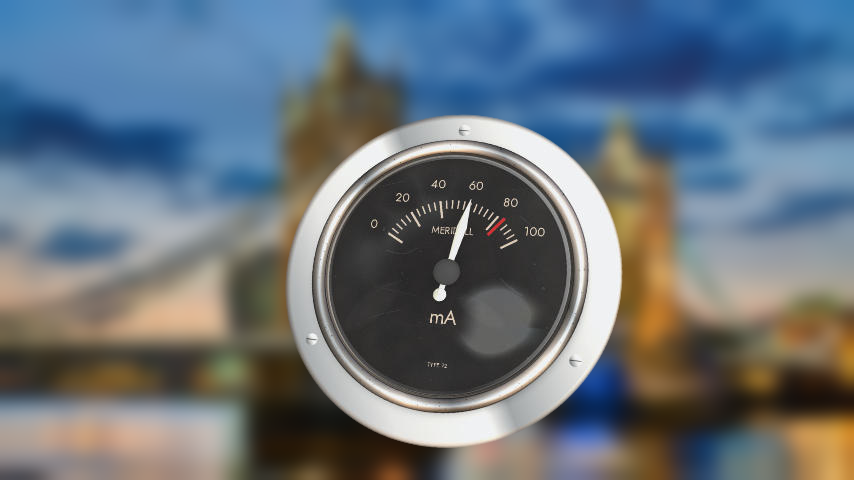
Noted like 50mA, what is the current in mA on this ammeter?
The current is 60mA
